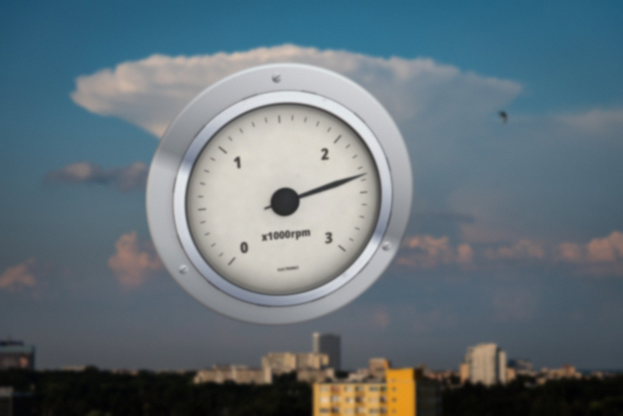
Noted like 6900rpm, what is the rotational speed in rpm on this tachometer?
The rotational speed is 2350rpm
